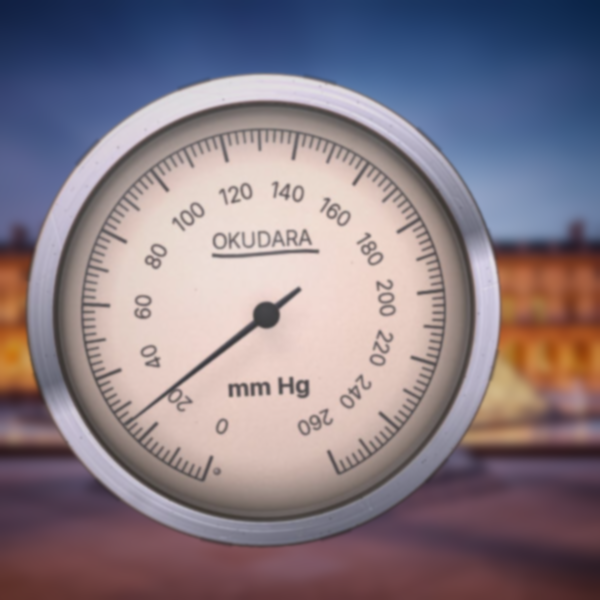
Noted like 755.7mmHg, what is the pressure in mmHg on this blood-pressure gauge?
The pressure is 26mmHg
